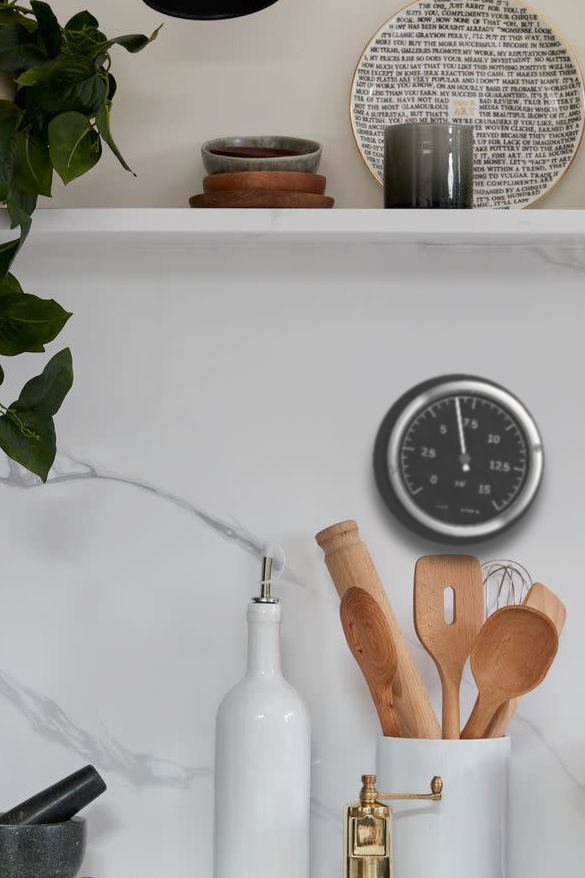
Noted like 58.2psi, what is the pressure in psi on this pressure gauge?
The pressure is 6.5psi
